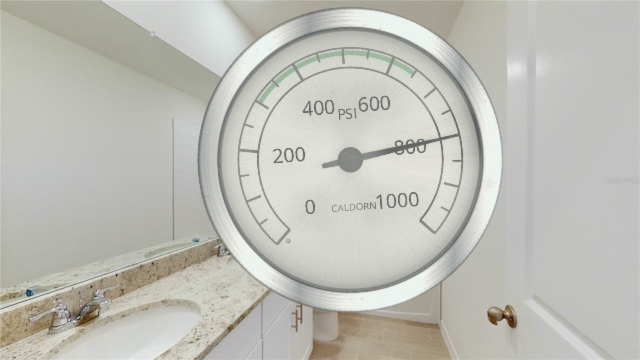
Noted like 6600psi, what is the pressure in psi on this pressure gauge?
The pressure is 800psi
